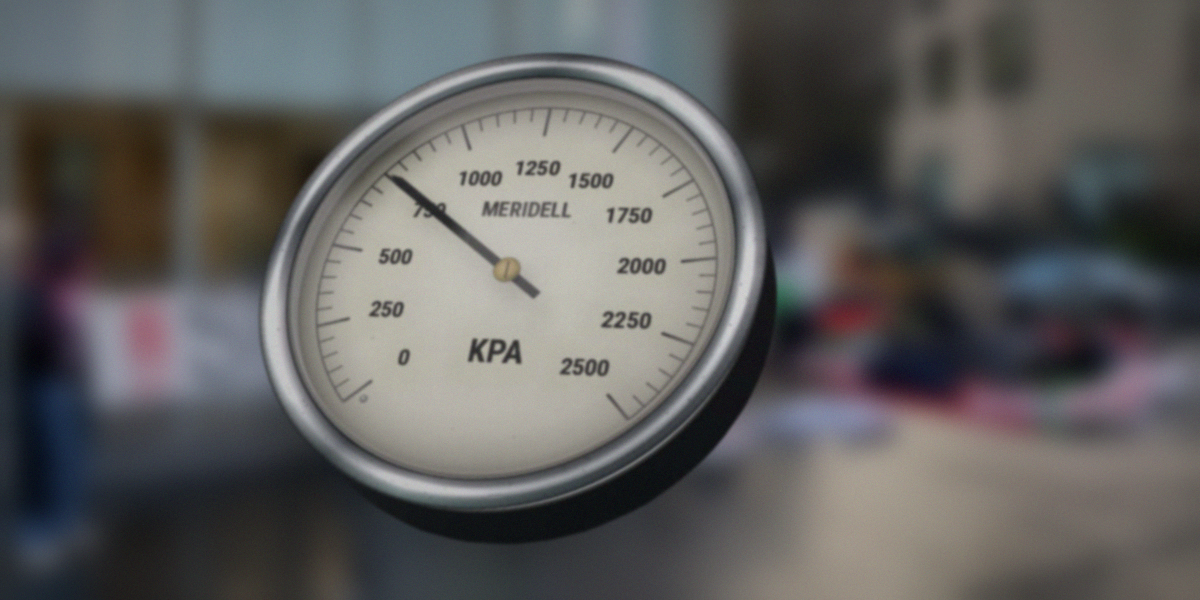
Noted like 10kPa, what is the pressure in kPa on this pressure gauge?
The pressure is 750kPa
